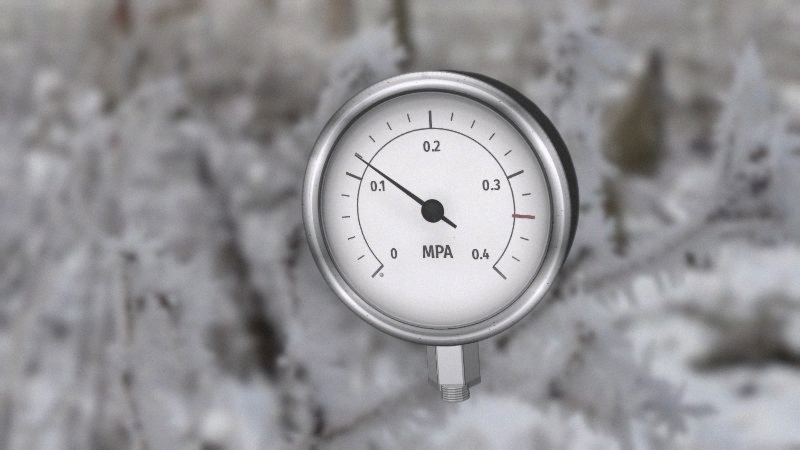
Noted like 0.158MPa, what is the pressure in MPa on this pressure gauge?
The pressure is 0.12MPa
